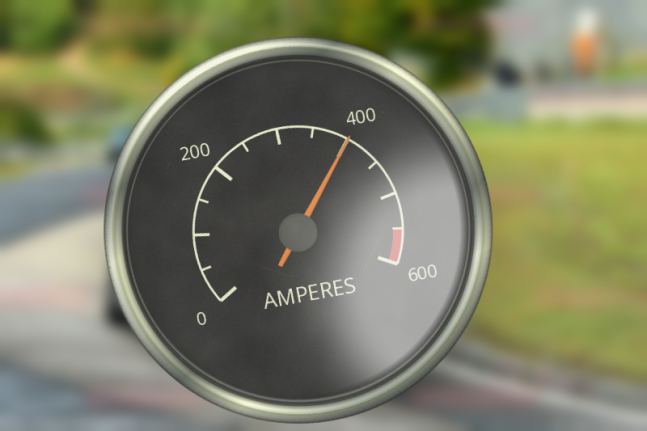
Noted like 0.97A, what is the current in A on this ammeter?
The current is 400A
